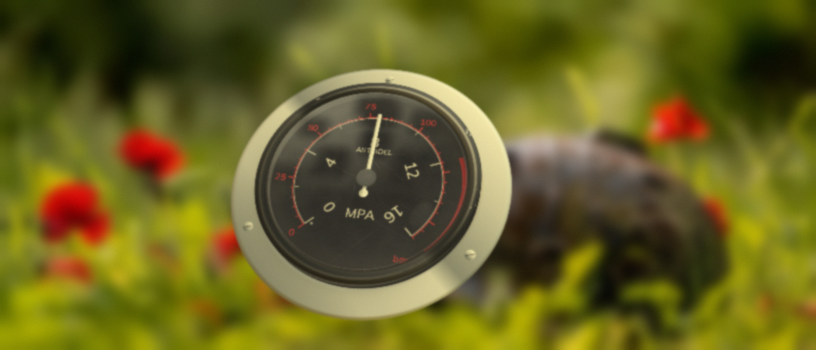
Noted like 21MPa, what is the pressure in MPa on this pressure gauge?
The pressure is 8MPa
